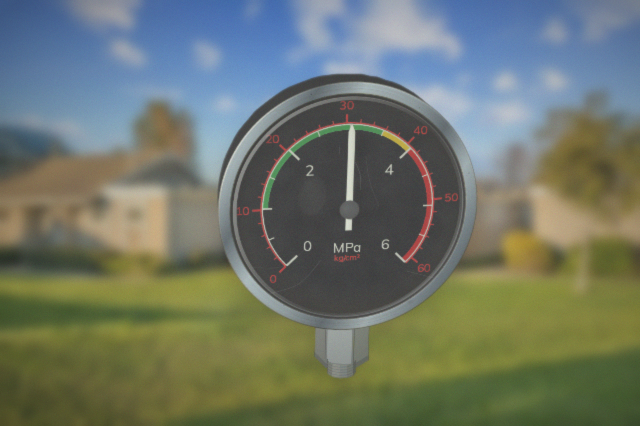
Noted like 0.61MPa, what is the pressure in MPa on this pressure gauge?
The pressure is 3MPa
